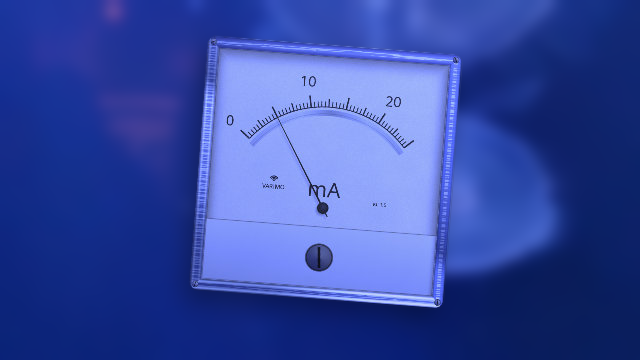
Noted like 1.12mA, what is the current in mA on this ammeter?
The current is 5mA
